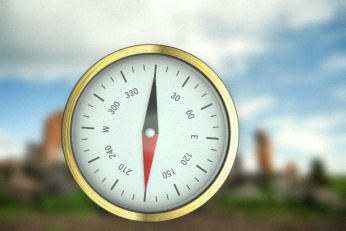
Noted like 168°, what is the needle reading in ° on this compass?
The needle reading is 180°
